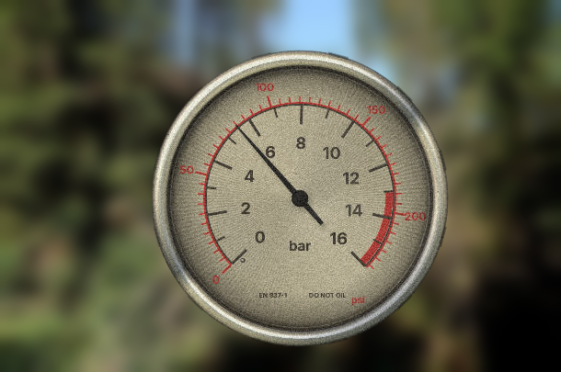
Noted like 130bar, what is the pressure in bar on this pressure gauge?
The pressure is 5.5bar
